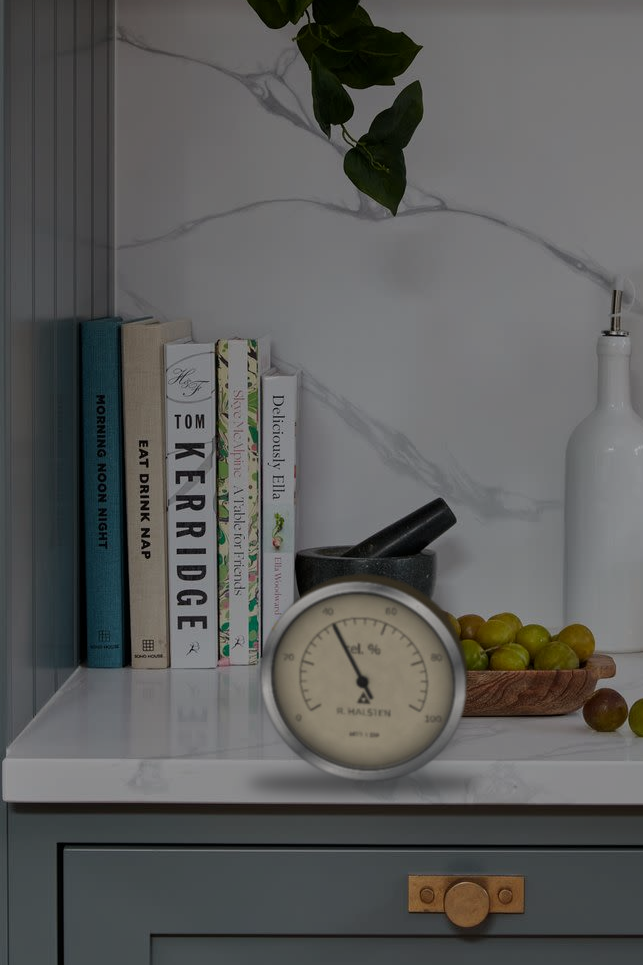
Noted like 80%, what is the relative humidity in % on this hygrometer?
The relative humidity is 40%
